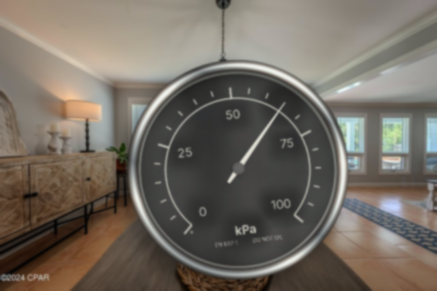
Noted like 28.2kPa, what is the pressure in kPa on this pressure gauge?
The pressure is 65kPa
